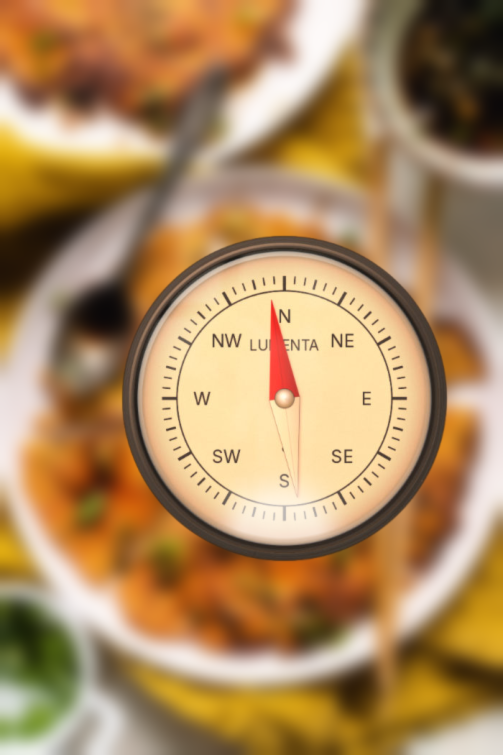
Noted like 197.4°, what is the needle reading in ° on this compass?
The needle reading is 352.5°
